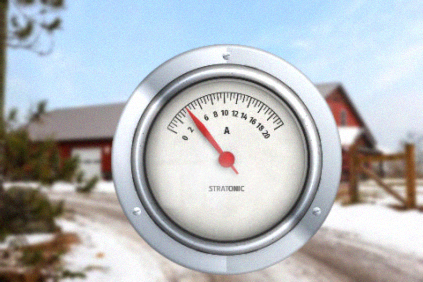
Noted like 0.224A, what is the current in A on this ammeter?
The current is 4A
